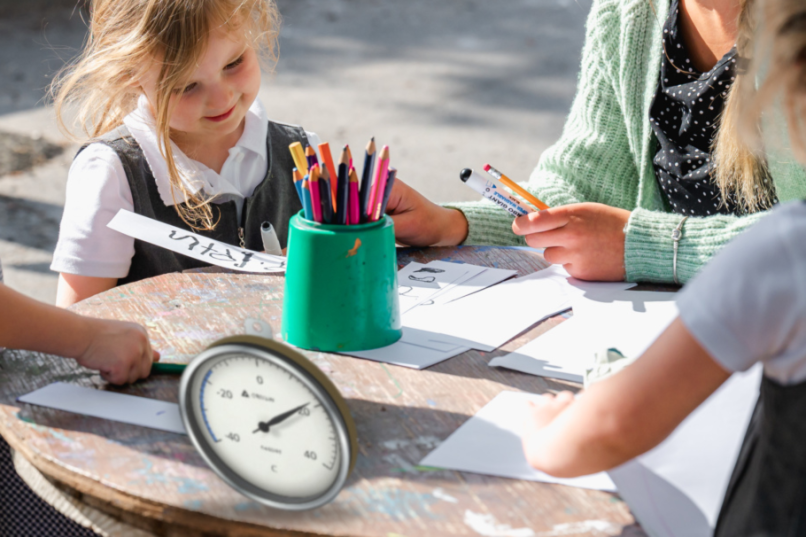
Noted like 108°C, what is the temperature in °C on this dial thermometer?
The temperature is 18°C
